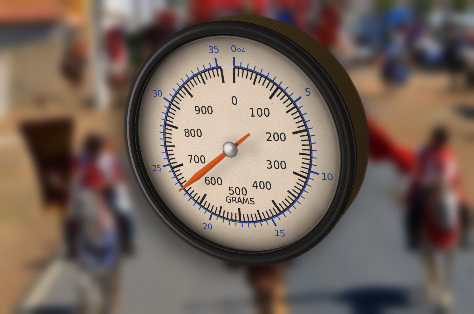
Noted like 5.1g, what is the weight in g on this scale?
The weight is 650g
